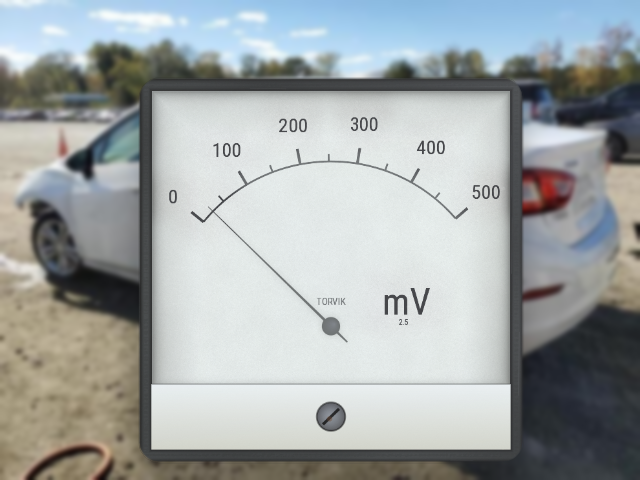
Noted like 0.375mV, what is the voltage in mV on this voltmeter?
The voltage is 25mV
